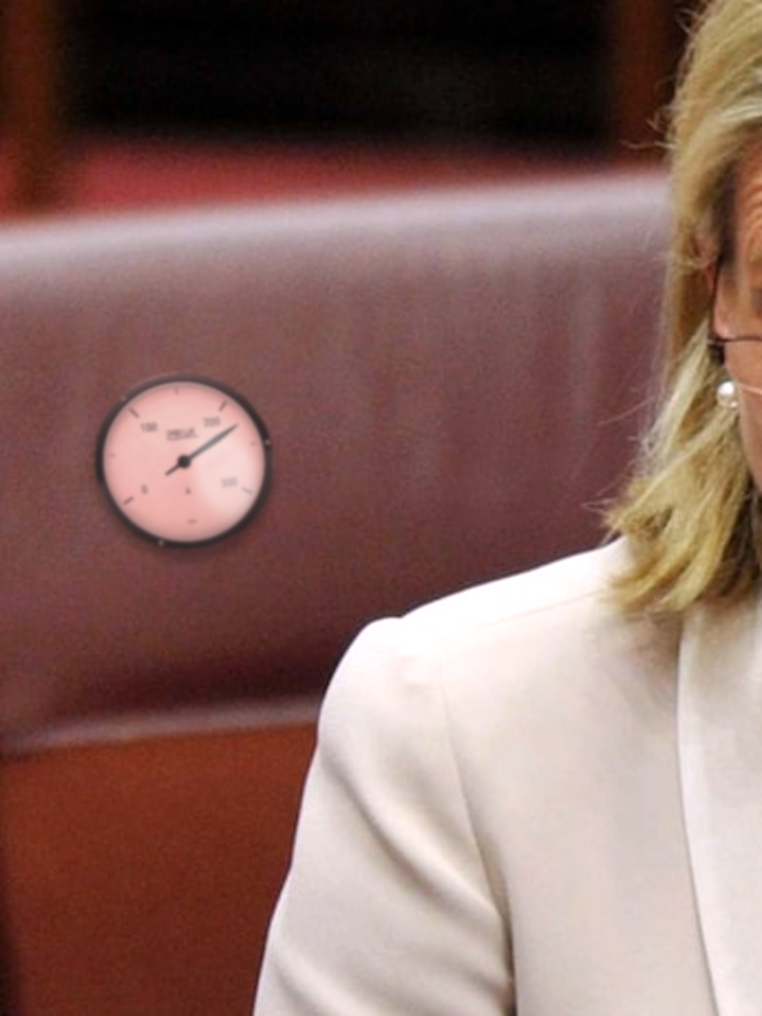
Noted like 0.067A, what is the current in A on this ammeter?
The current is 225A
